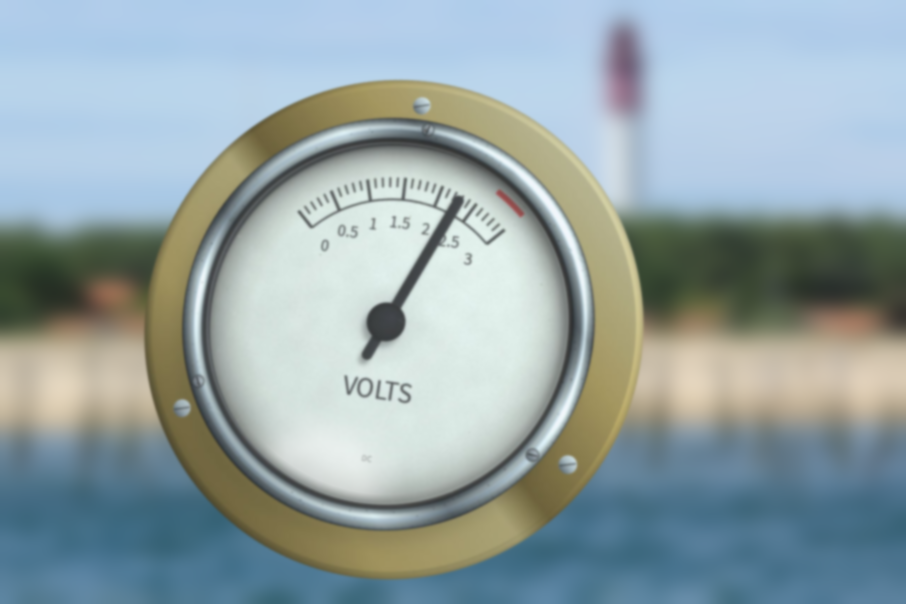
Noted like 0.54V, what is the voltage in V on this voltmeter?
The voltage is 2.3V
